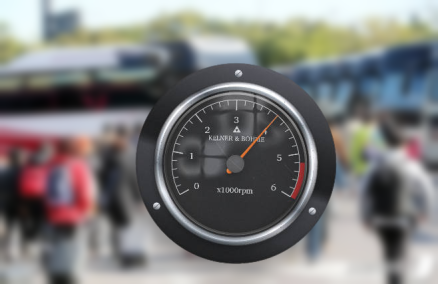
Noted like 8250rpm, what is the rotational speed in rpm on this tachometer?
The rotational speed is 4000rpm
